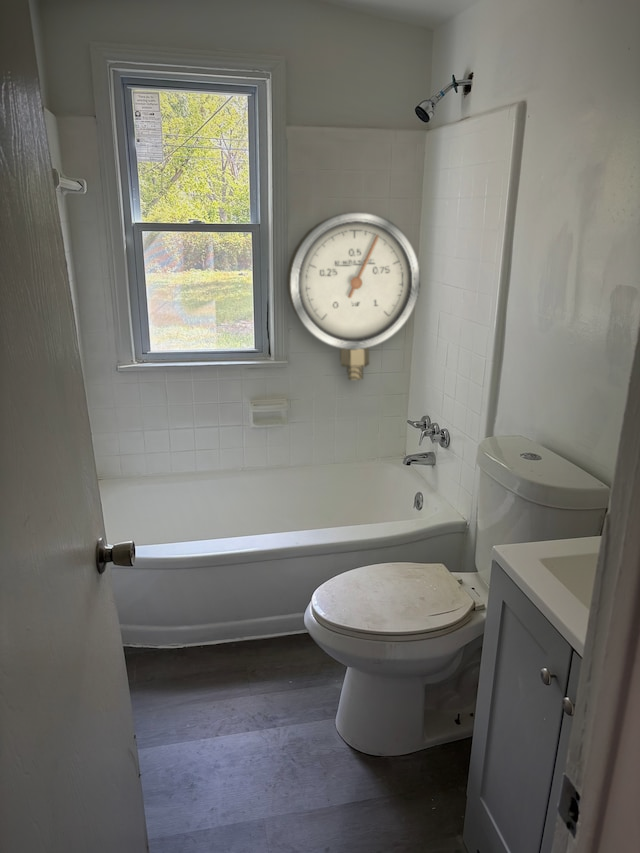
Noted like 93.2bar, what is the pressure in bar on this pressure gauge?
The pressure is 0.6bar
